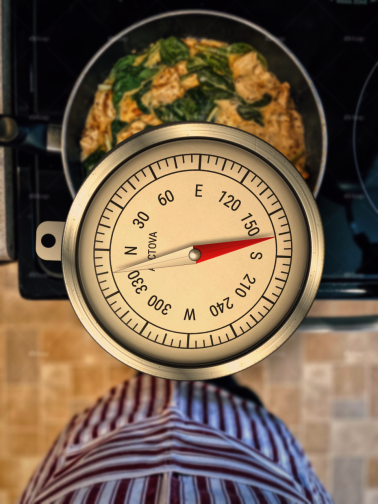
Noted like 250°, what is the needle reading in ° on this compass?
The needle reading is 165°
